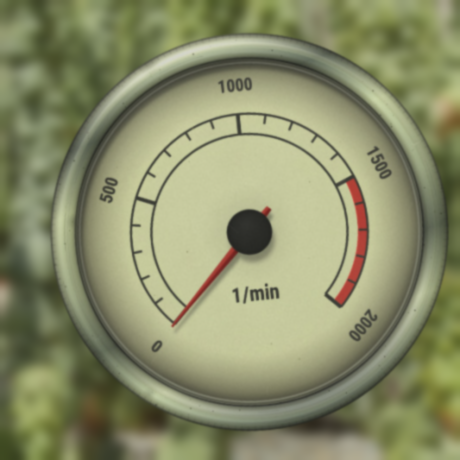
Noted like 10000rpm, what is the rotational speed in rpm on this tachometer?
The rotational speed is 0rpm
